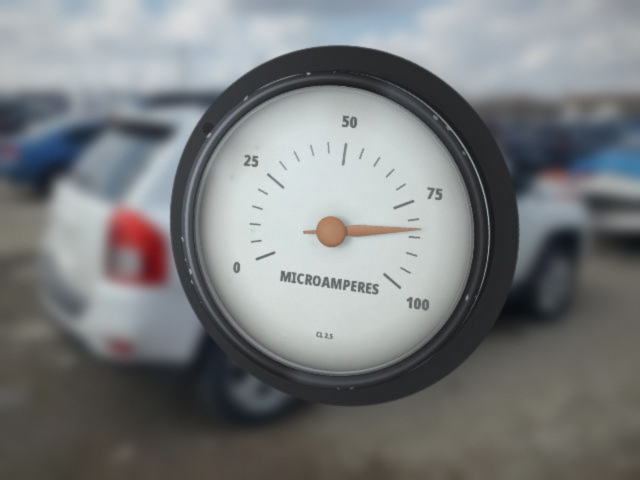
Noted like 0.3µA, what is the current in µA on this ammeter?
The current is 82.5µA
